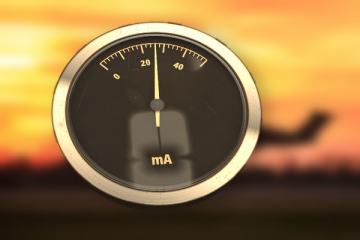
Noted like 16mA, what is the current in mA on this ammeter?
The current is 26mA
